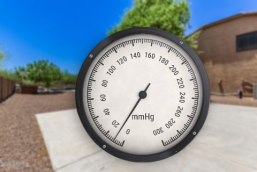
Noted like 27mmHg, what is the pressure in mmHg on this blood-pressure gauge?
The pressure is 10mmHg
